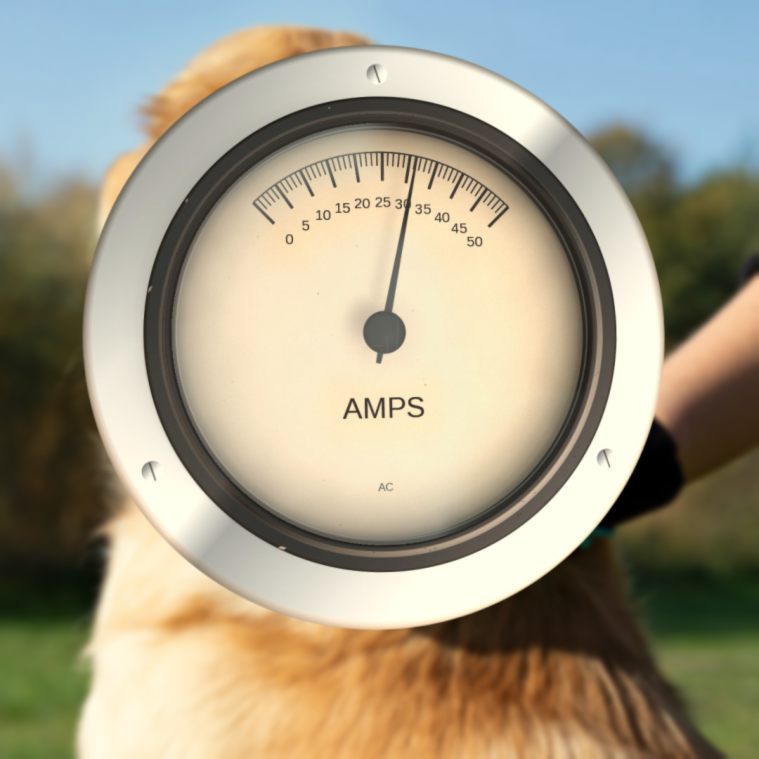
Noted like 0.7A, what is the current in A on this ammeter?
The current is 31A
